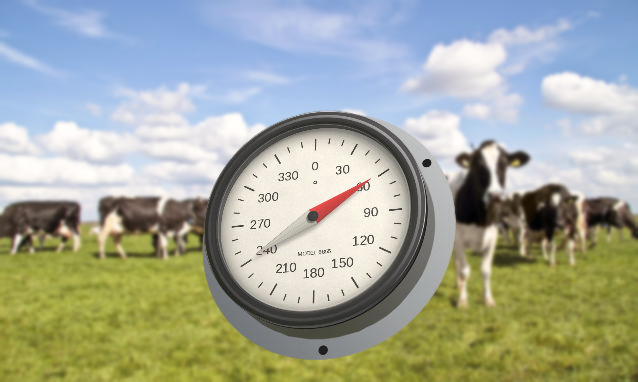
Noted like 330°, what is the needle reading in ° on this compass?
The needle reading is 60°
